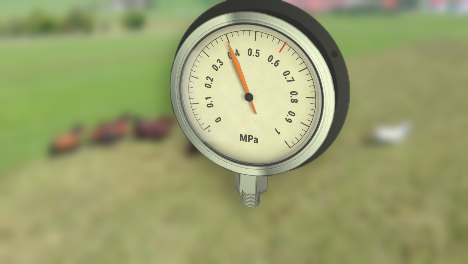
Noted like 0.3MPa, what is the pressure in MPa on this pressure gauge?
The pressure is 0.4MPa
